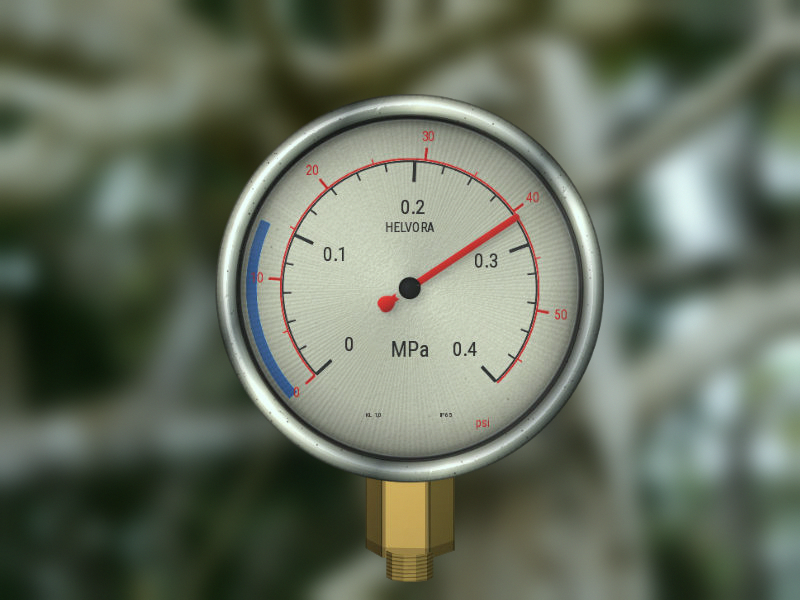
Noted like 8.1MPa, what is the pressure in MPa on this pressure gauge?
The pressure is 0.28MPa
